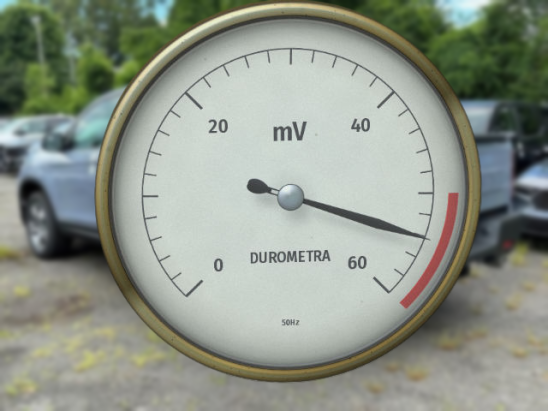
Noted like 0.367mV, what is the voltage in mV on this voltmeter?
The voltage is 54mV
